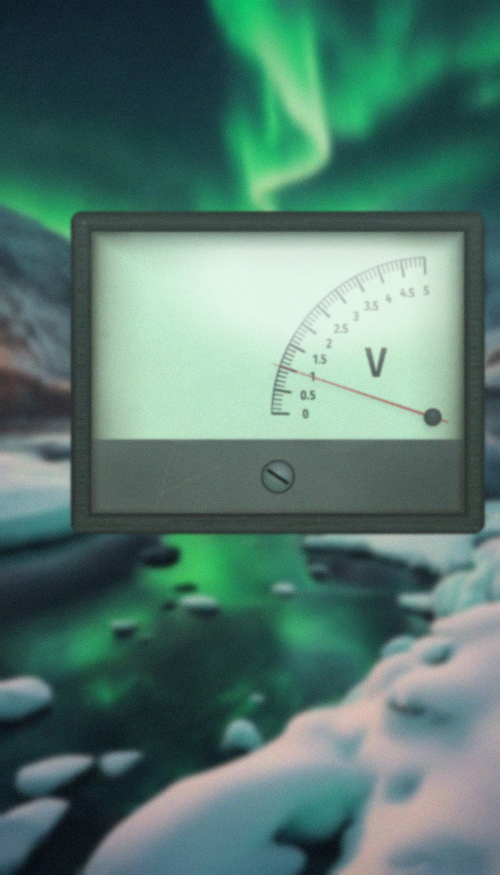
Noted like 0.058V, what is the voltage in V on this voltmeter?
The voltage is 1V
